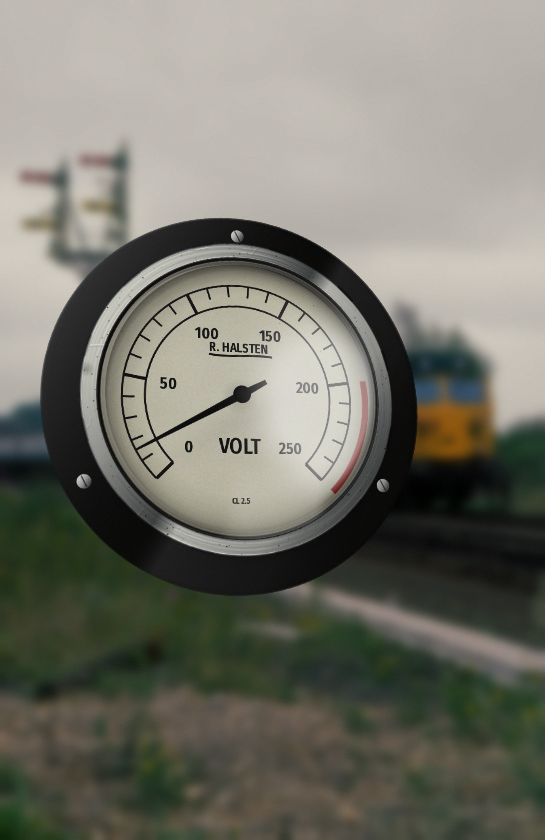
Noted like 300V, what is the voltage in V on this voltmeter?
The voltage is 15V
